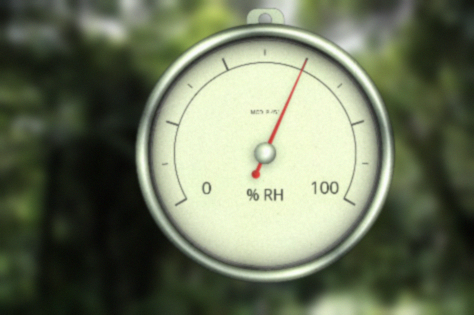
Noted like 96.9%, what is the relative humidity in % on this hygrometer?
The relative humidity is 60%
